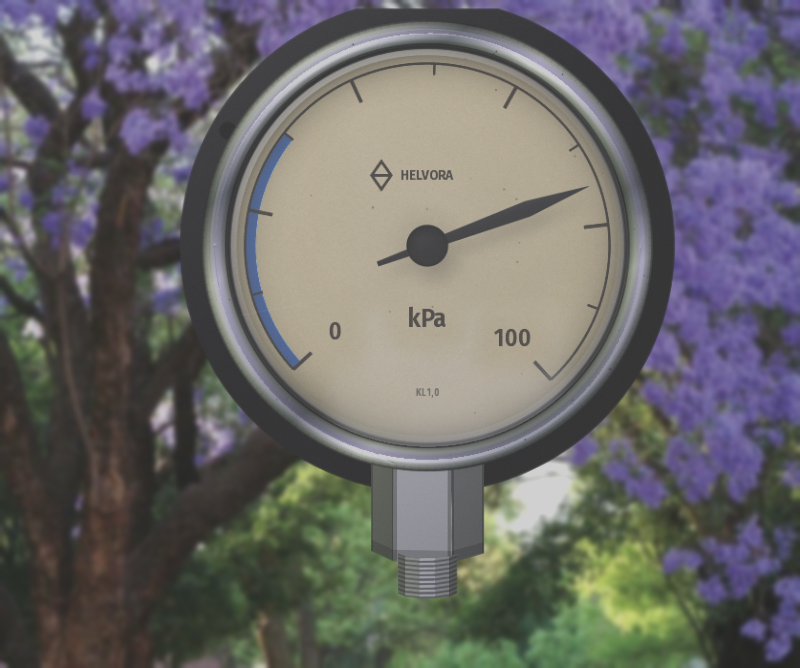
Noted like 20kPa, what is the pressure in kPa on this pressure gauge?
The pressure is 75kPa
